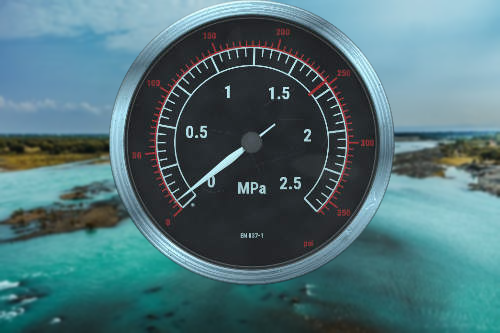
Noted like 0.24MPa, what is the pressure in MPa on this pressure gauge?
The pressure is 0.05MPa
